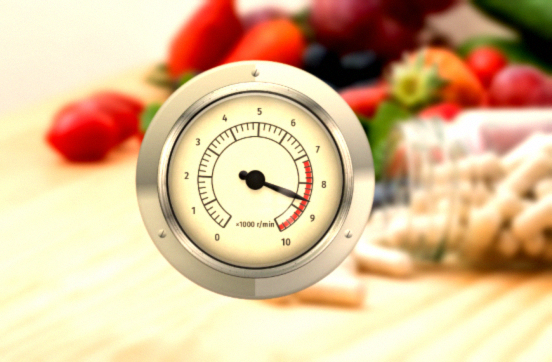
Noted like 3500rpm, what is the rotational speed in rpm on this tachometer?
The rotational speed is 8600rpm
